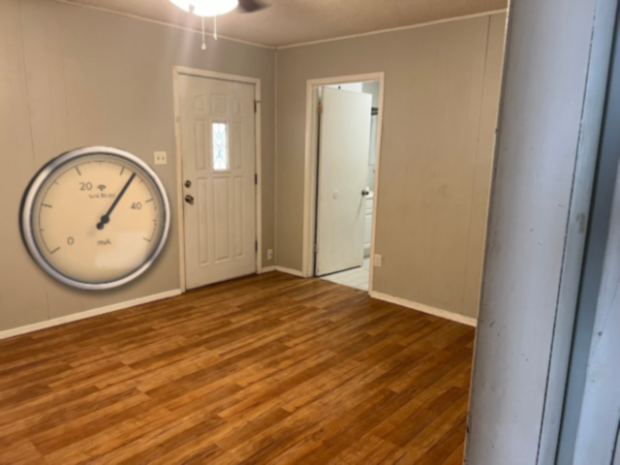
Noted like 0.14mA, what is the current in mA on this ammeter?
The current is 32.5mA
